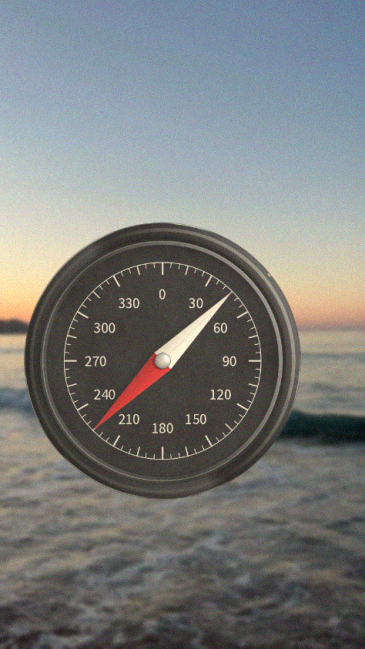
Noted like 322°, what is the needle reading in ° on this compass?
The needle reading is 225°
